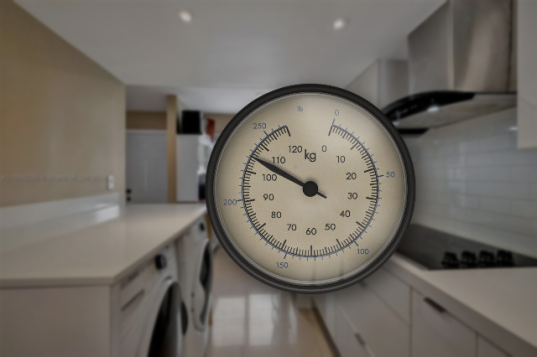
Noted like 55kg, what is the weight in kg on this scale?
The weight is 105kg
